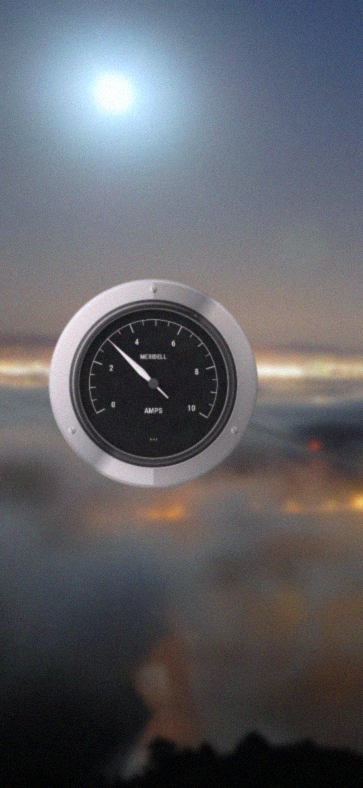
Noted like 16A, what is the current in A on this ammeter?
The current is 3A
